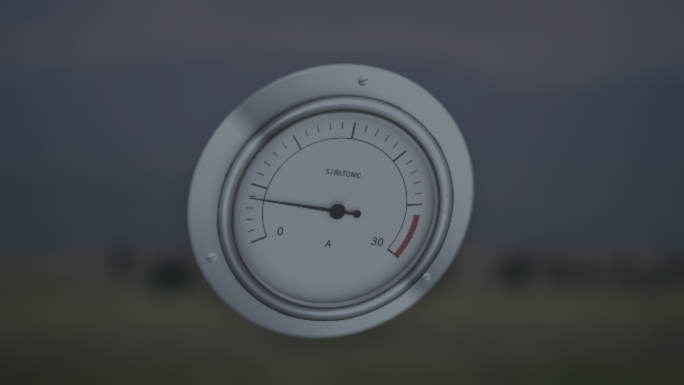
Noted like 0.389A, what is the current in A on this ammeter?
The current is 4A
